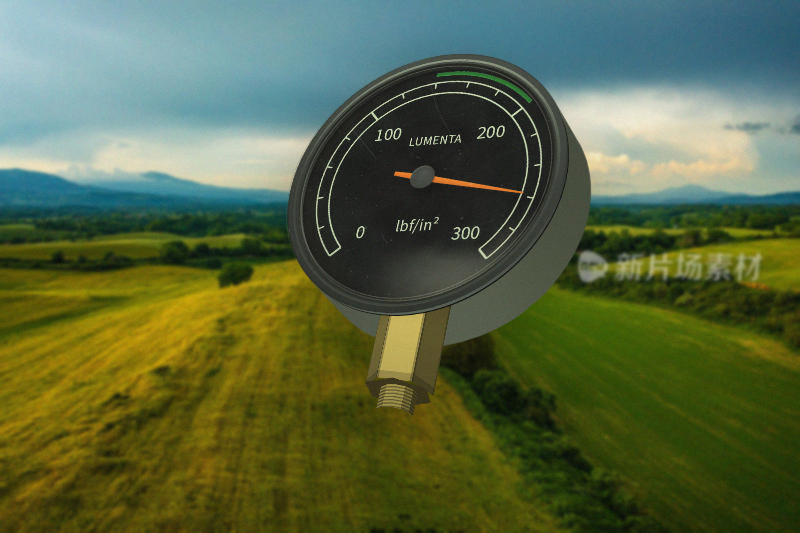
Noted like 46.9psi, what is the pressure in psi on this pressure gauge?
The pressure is 260psi
